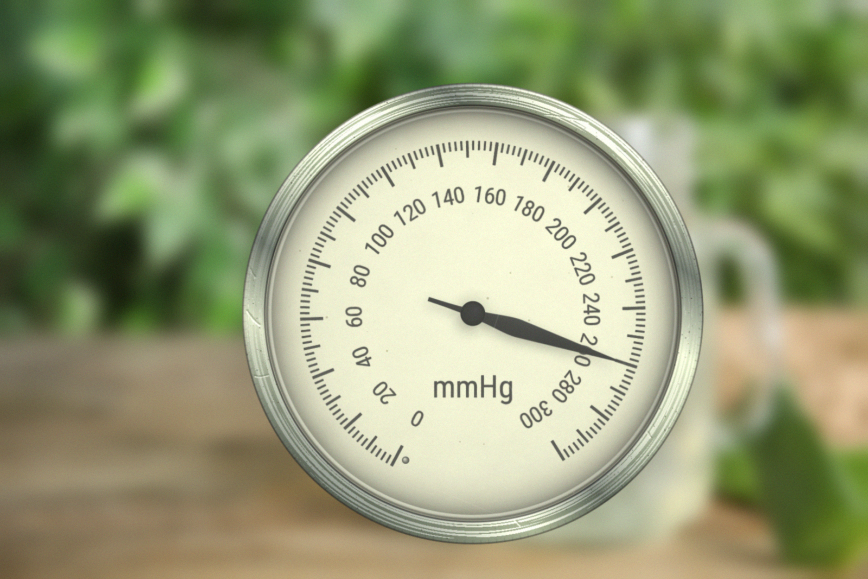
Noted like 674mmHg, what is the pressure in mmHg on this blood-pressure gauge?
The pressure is 260mmHg
